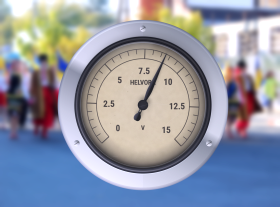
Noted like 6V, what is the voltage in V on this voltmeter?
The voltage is 8.75V
